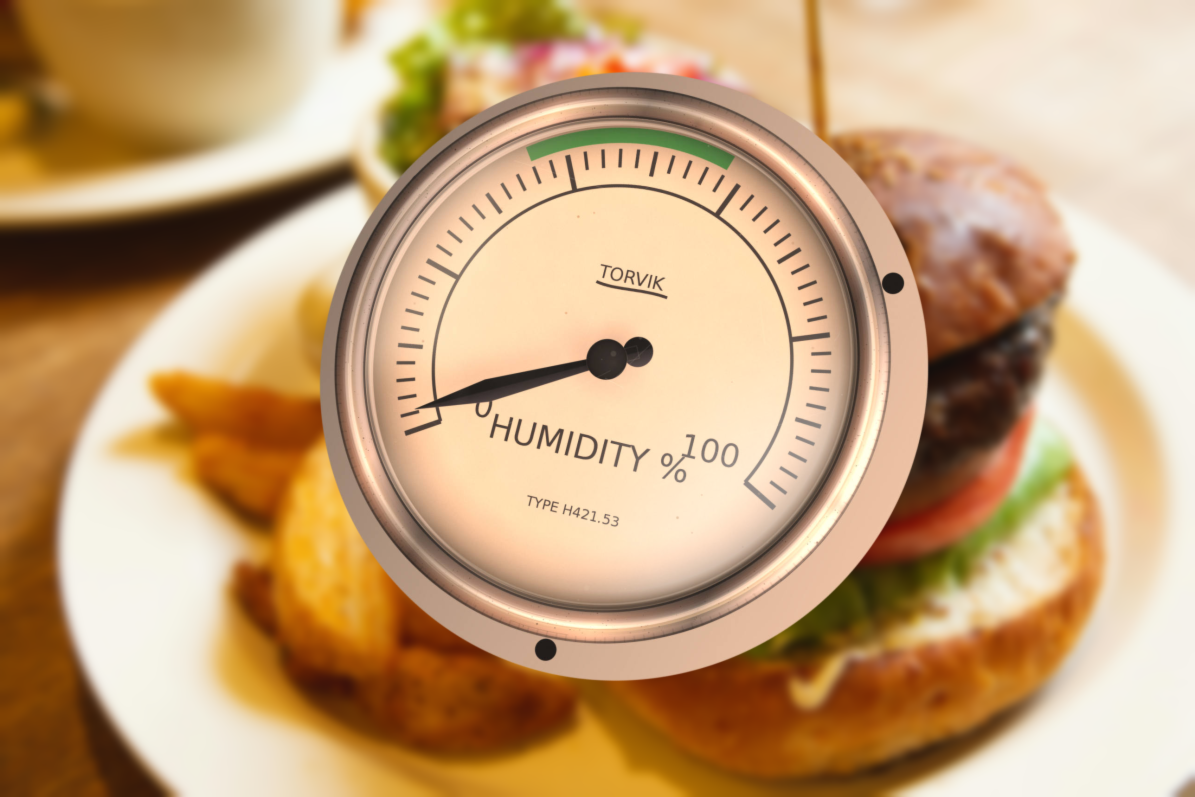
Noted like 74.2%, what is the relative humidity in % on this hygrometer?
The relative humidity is 2%
